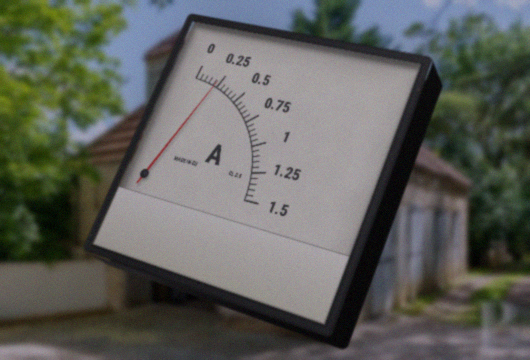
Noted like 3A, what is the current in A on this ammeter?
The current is 0.25A
